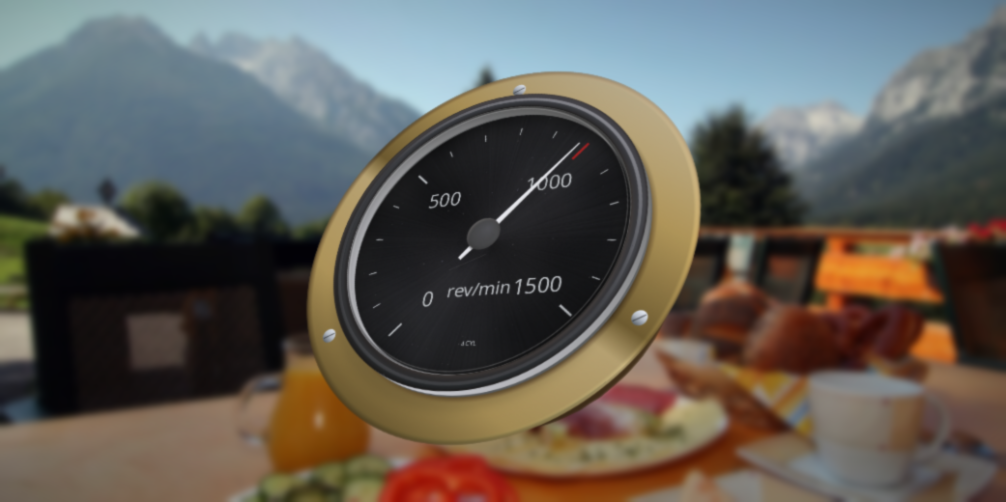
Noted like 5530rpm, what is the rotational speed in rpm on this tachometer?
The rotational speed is 1000rpm
